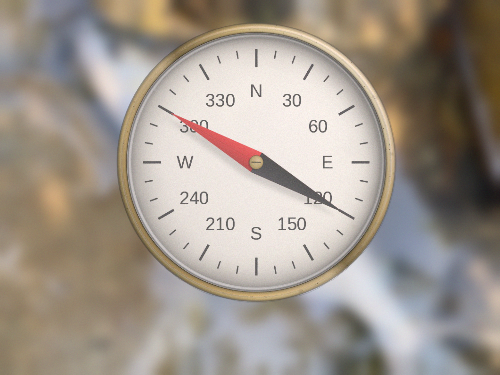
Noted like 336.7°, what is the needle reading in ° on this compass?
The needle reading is 300°
